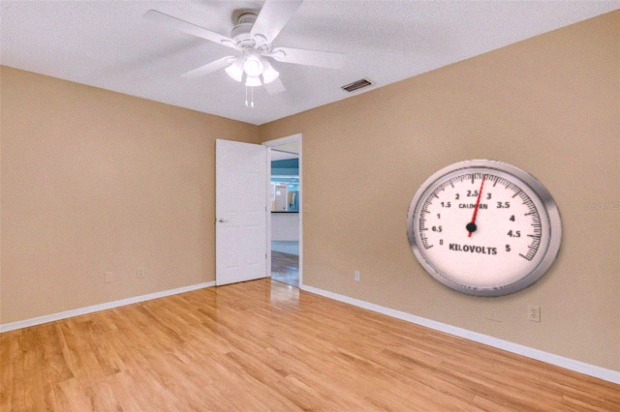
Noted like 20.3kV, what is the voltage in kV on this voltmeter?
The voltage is 2.75kV
